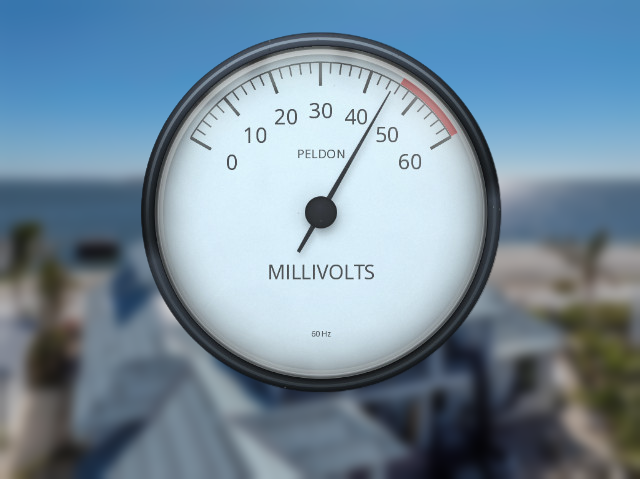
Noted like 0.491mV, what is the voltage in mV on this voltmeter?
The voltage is 45mV
